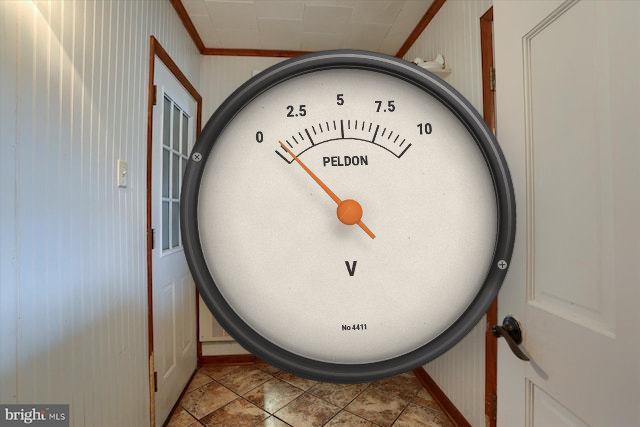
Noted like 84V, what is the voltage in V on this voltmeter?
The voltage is 0.5V
